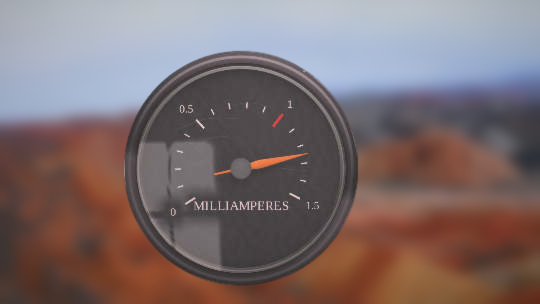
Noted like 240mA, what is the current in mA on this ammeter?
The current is 1.25mA
